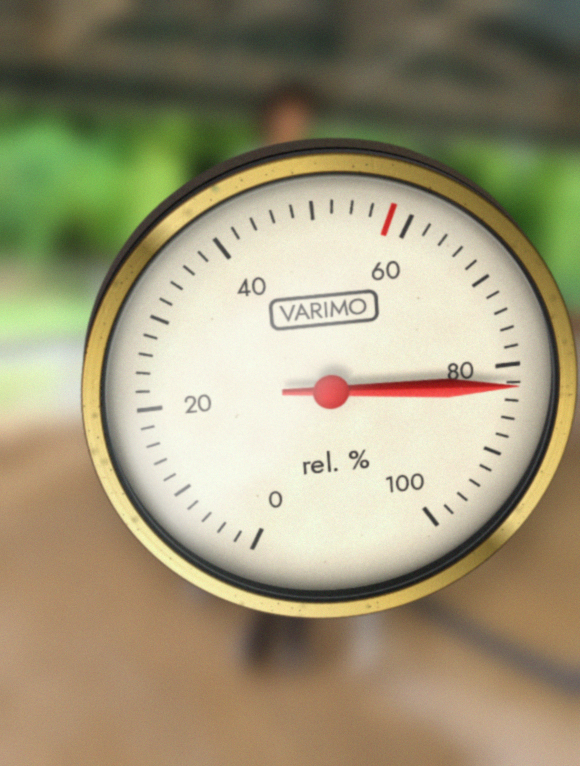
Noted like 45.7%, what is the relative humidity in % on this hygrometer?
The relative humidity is 82%
